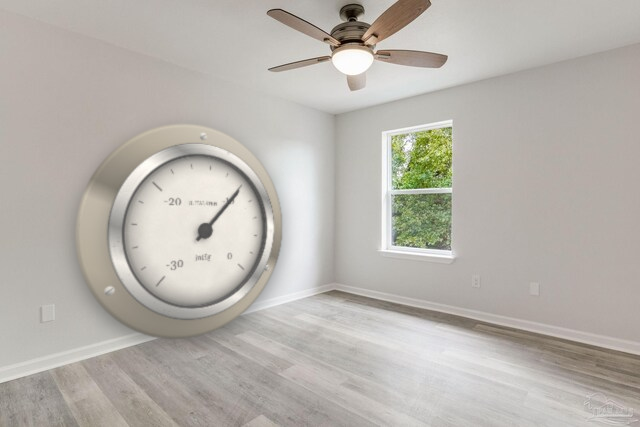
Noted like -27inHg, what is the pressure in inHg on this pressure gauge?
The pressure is -10inHg
